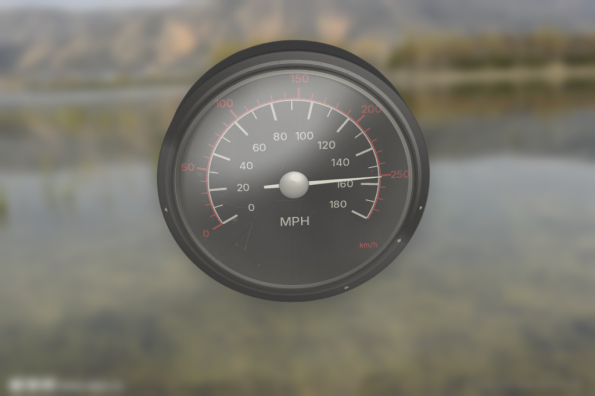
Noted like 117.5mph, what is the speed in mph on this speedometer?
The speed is 155mph
